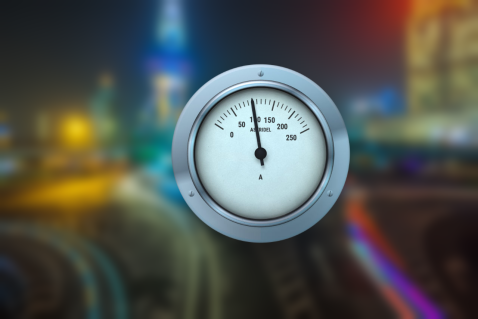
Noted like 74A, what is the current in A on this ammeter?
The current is 100A
